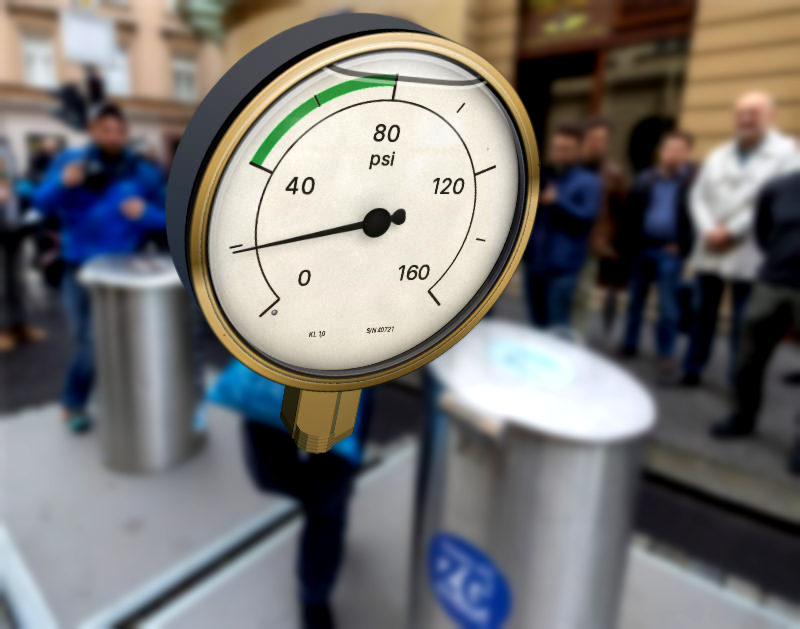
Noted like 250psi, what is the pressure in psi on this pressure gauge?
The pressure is 20psi
